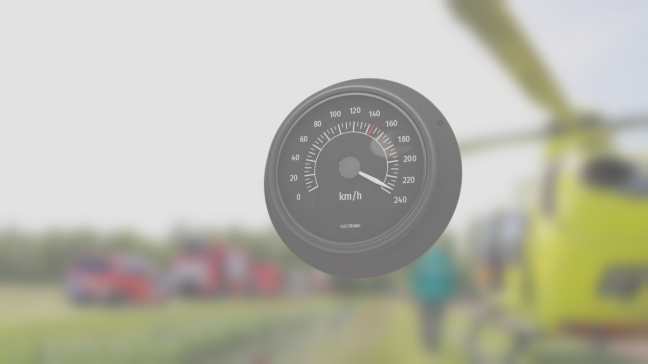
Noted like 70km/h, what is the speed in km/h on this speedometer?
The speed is 235km/h
